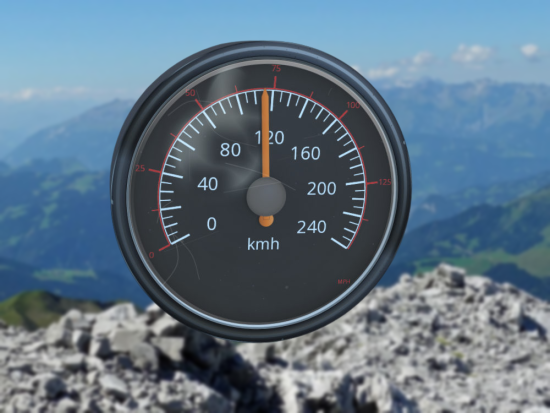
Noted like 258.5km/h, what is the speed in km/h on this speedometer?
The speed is 115km/h
